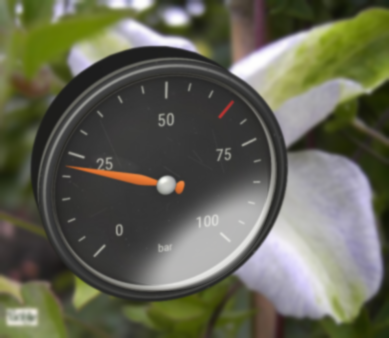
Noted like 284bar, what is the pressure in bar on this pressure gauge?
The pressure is 22.5bar
